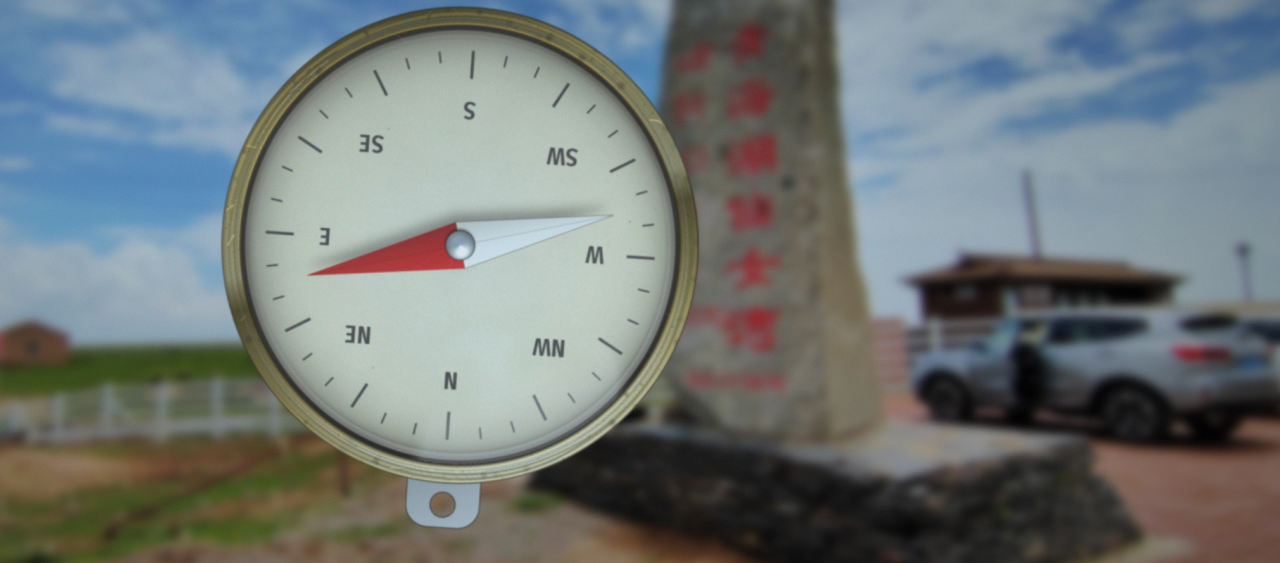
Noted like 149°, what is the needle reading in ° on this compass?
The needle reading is 75°
